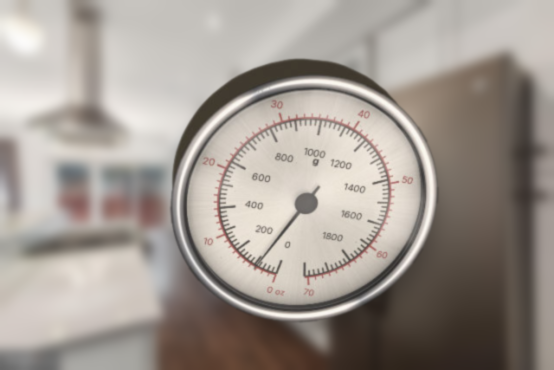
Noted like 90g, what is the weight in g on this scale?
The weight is 100g
